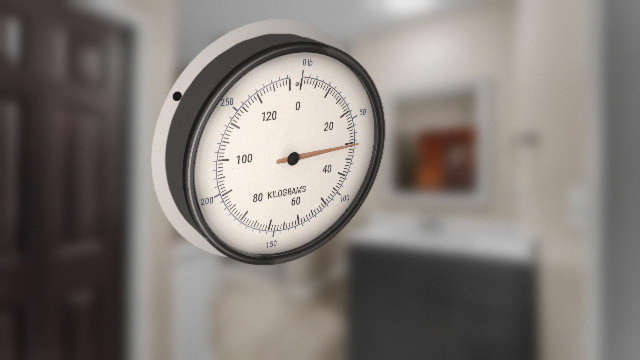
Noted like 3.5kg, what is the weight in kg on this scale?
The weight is 30kg
